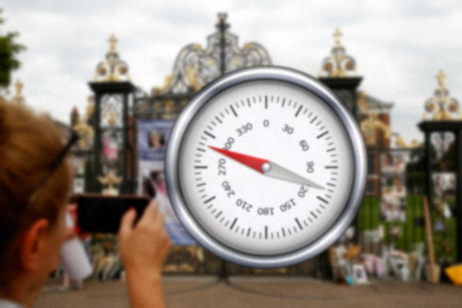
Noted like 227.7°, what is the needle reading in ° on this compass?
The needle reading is 290°
